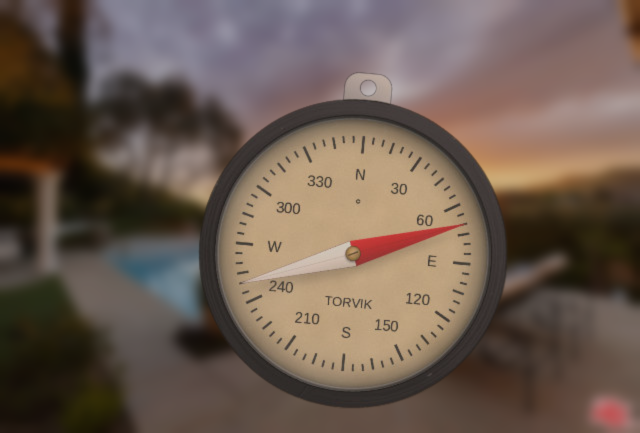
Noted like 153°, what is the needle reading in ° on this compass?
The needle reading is 70°
